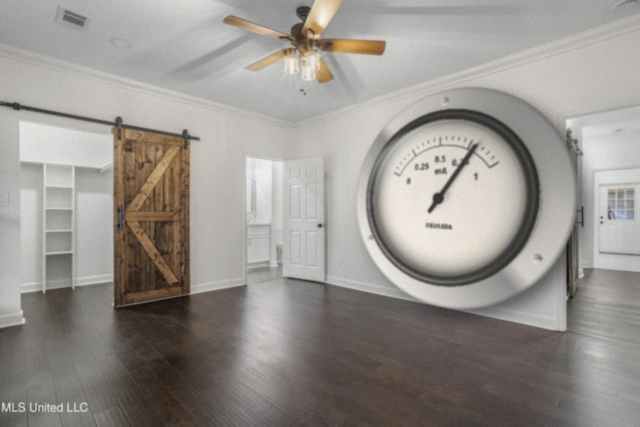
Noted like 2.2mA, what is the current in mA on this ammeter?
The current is 0.8mA
